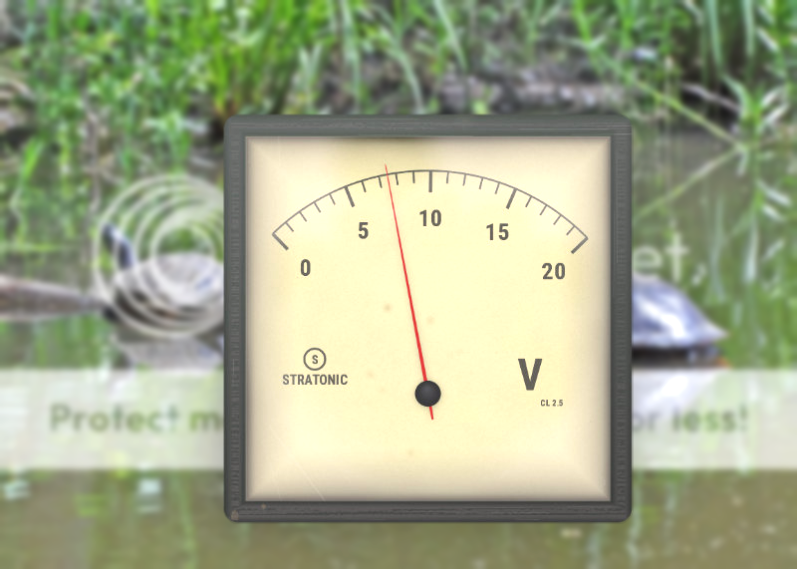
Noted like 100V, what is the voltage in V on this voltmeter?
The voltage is 7.5V
